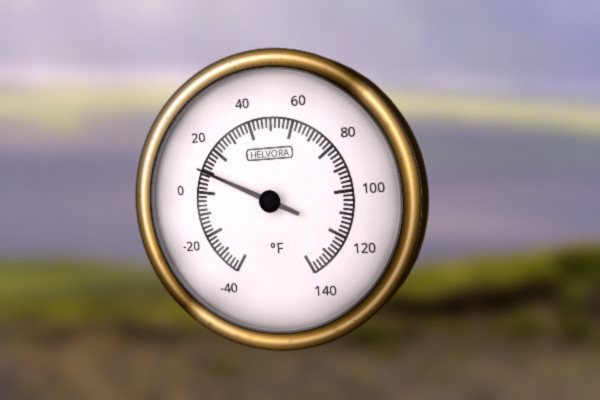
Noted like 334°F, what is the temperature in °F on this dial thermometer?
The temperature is 10°F
